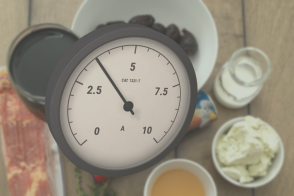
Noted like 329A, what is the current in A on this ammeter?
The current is 3.5A
